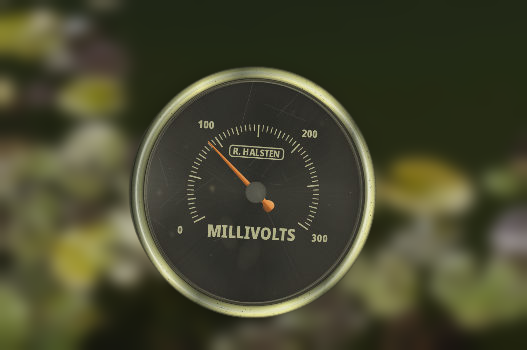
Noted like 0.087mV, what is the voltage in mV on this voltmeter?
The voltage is 90mV
